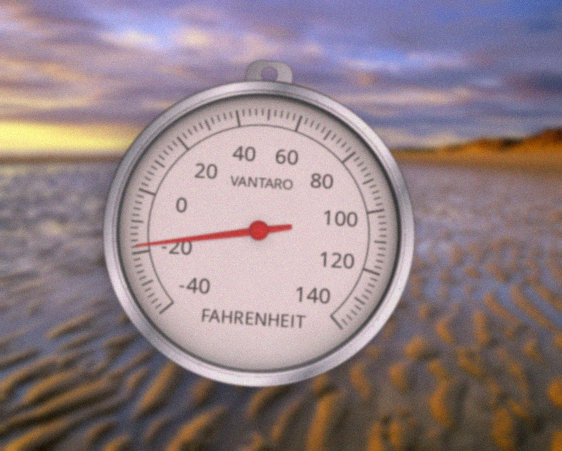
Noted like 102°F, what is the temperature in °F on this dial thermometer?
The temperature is -18°F
